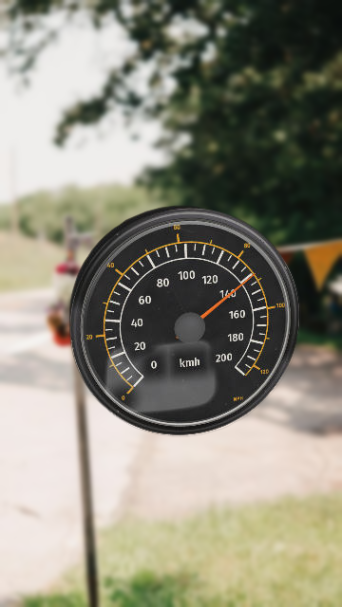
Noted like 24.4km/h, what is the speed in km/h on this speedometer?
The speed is 140km/h
